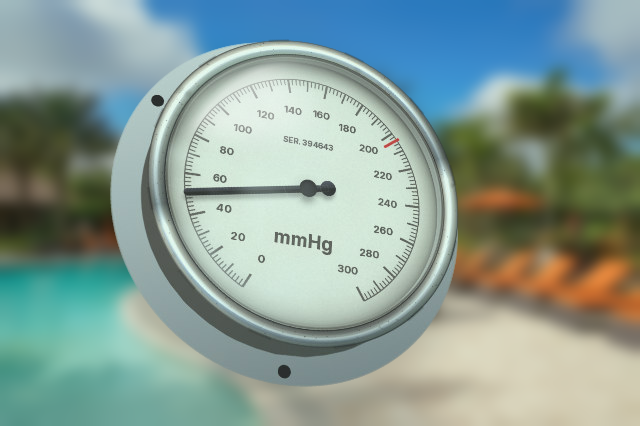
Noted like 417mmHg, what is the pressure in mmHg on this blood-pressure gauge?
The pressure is 50mmHg
